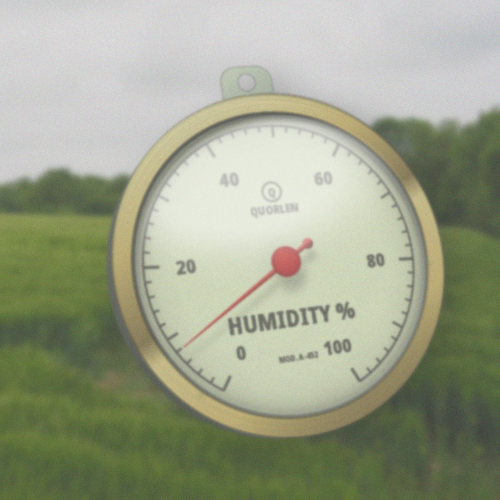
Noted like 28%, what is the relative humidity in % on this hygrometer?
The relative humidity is 8%
